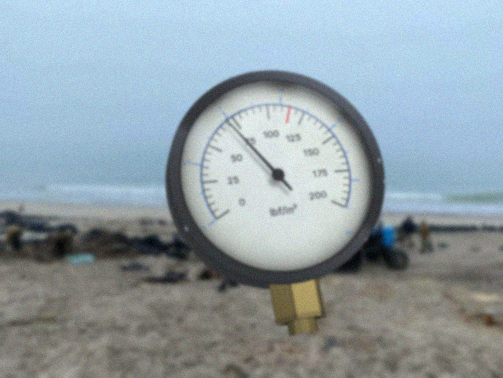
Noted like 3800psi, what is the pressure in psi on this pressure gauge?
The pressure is 70psi
